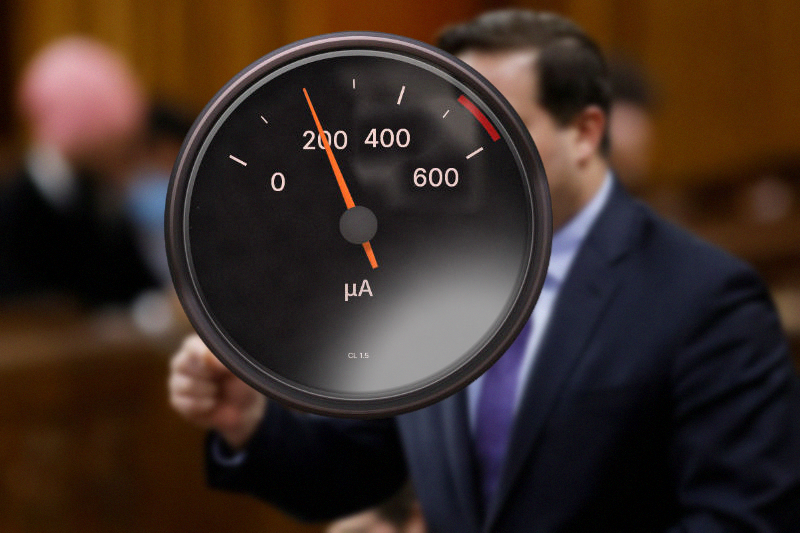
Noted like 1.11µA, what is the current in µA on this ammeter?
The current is 200µA
